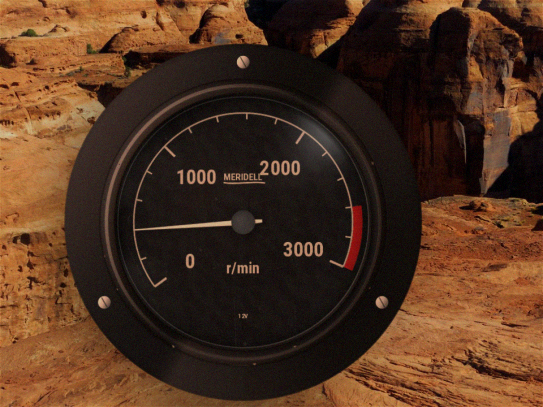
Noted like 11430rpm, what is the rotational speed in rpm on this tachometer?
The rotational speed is 400rpm
